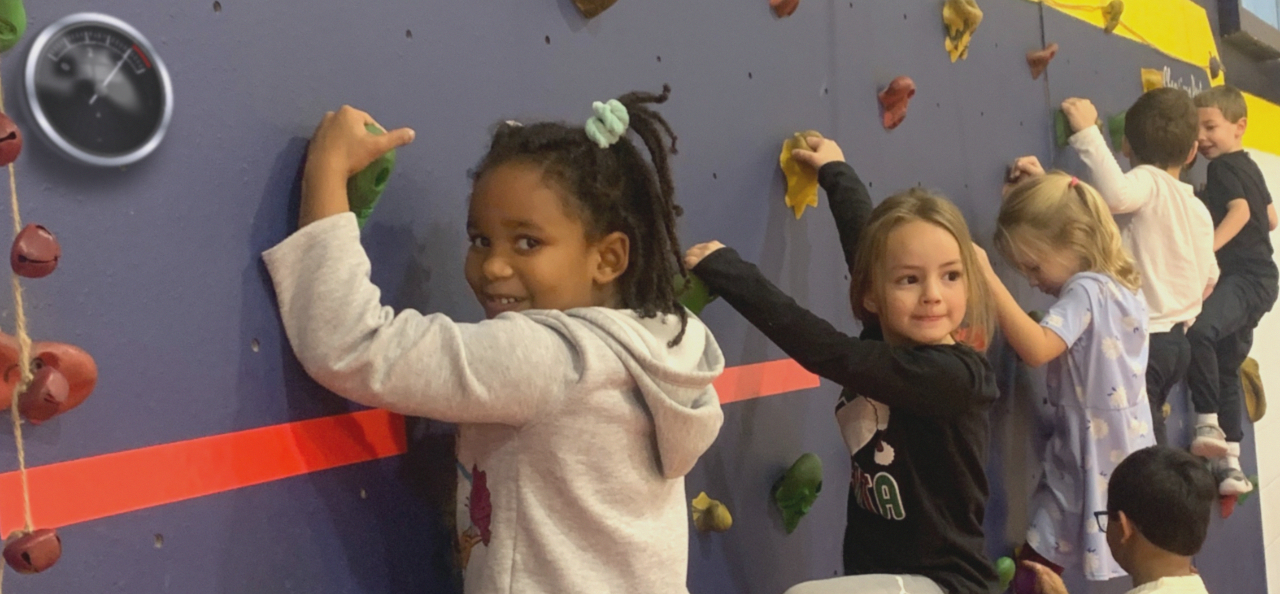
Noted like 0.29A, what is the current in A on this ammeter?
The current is 4A
